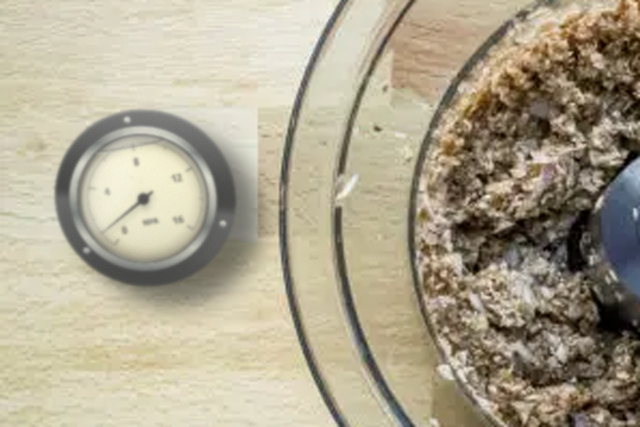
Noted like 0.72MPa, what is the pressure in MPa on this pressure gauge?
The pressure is 1MPa
